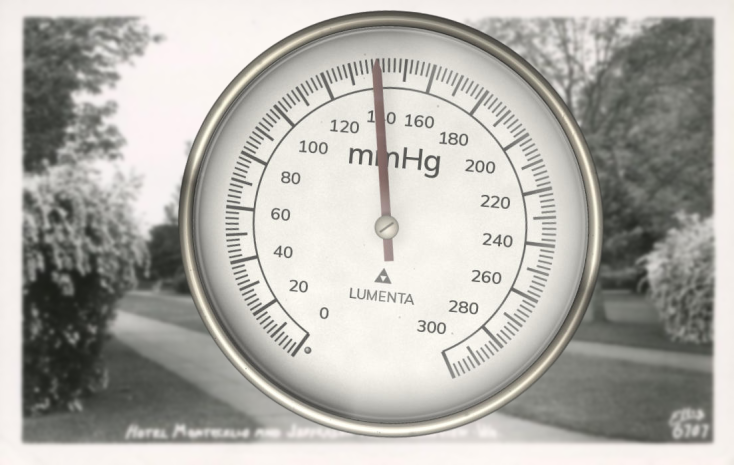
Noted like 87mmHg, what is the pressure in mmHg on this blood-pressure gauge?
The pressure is 140mmHg
